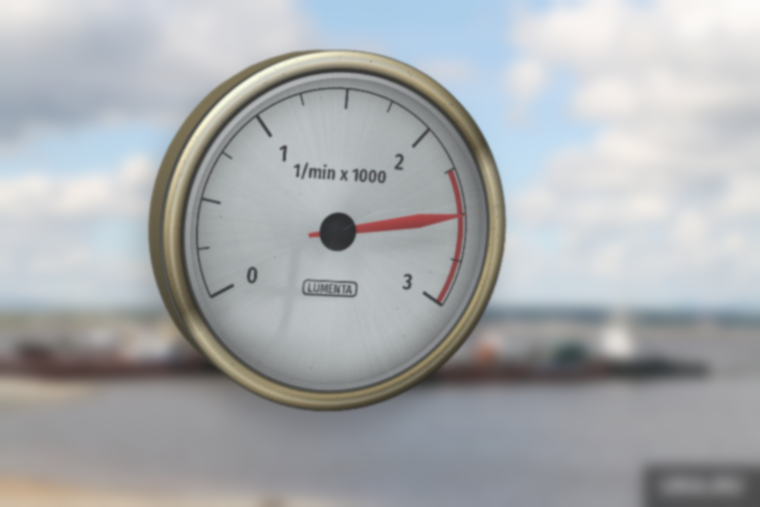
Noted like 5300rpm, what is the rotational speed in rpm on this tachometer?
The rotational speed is 2500rpm
